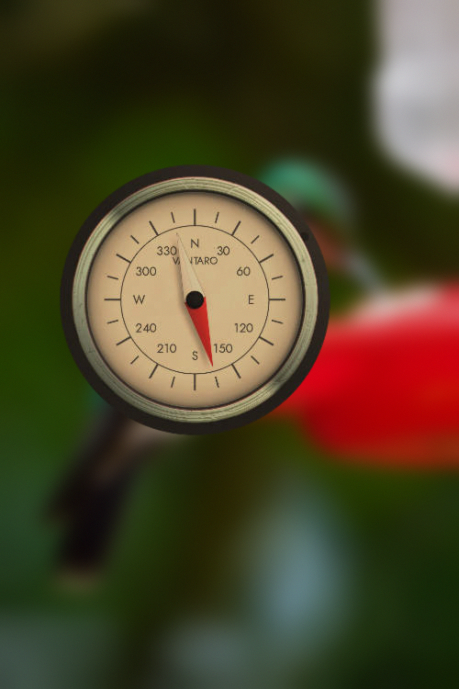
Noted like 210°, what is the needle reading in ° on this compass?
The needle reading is 165°
